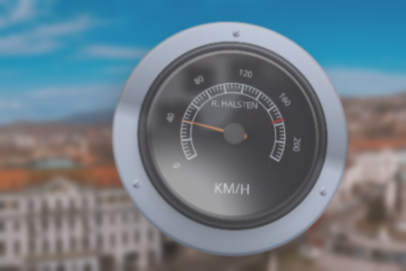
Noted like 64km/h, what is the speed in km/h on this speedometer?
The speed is 40km/h
